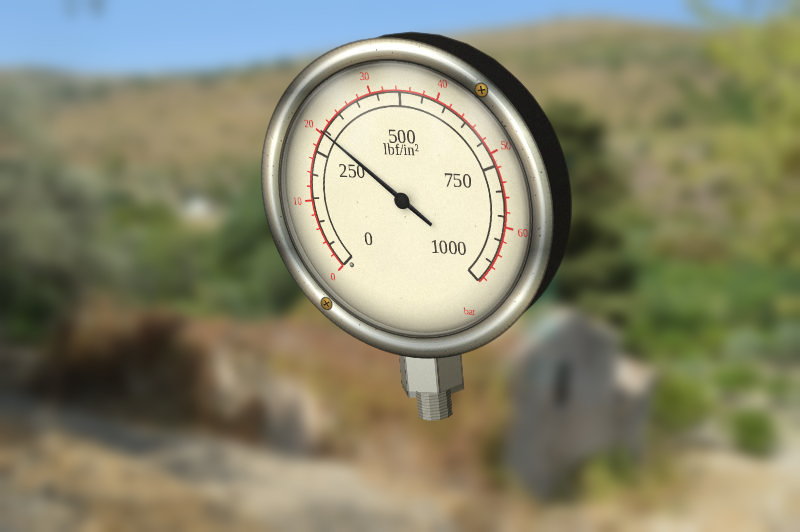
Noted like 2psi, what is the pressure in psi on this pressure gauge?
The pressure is 300psi
